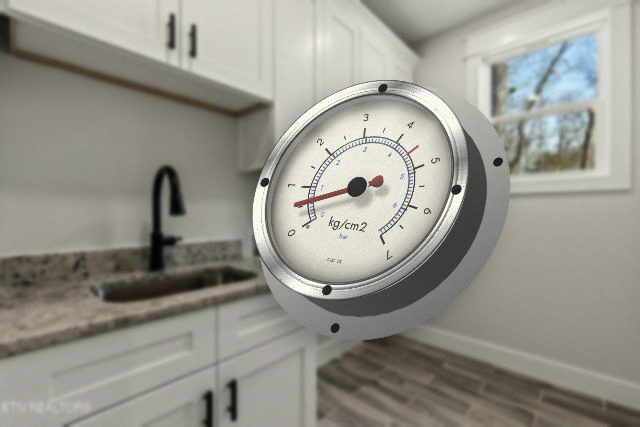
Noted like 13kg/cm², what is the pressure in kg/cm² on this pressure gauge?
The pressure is 0.5kg/cm²
